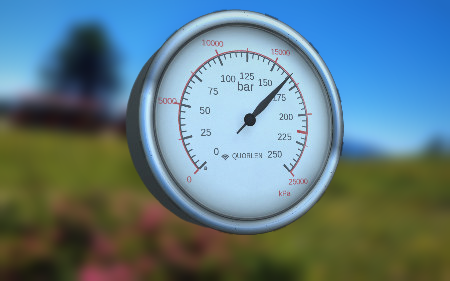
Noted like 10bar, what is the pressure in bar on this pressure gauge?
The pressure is 165bar
